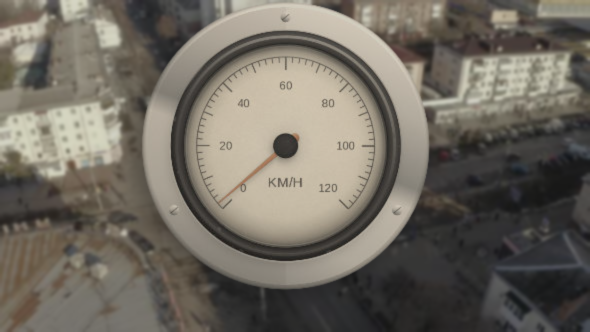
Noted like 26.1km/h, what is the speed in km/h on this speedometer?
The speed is 2km/h
